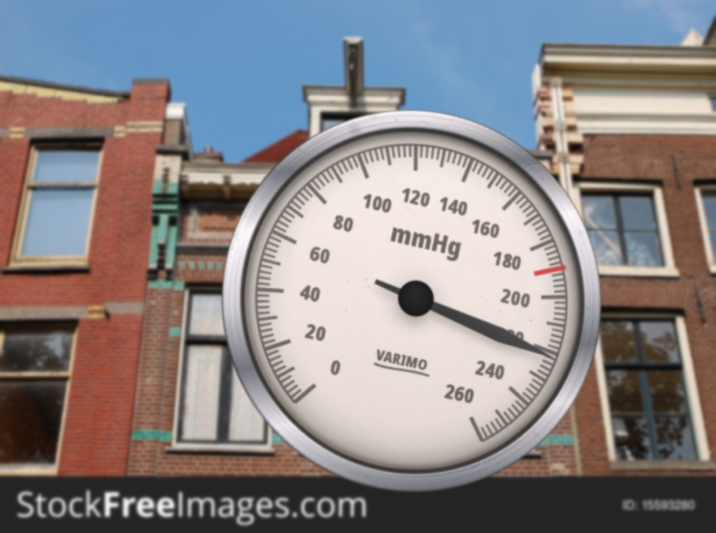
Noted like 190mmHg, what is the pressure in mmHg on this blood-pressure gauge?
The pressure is 222mmHg
